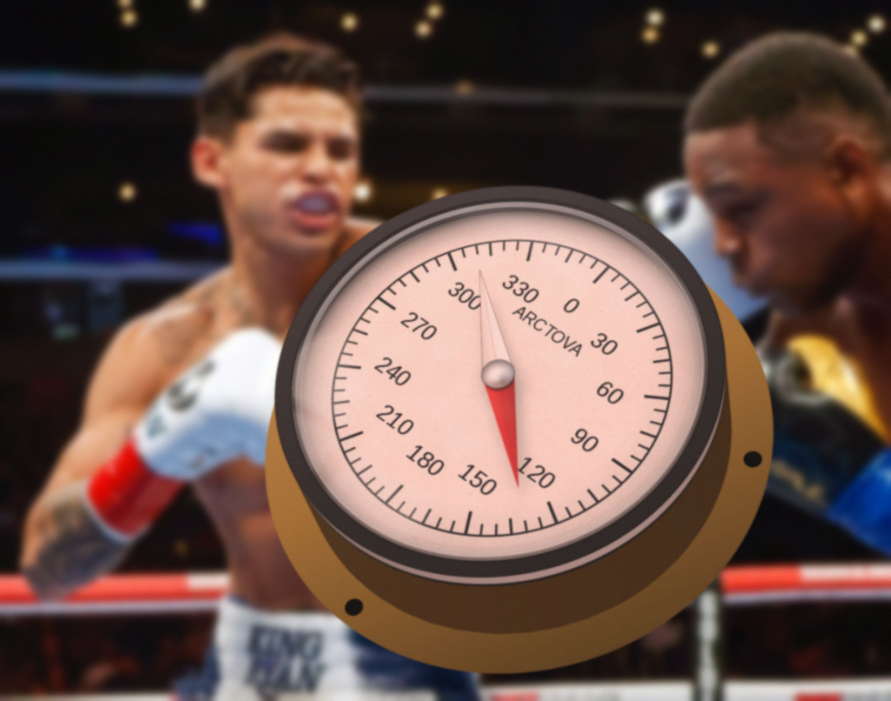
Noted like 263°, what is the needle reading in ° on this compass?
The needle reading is 130°
